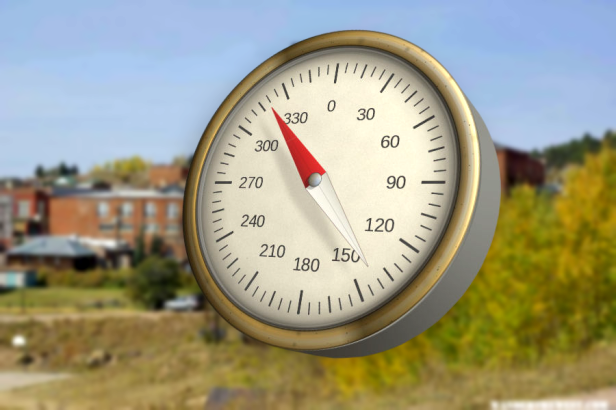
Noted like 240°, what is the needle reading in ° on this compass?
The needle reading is 320°
